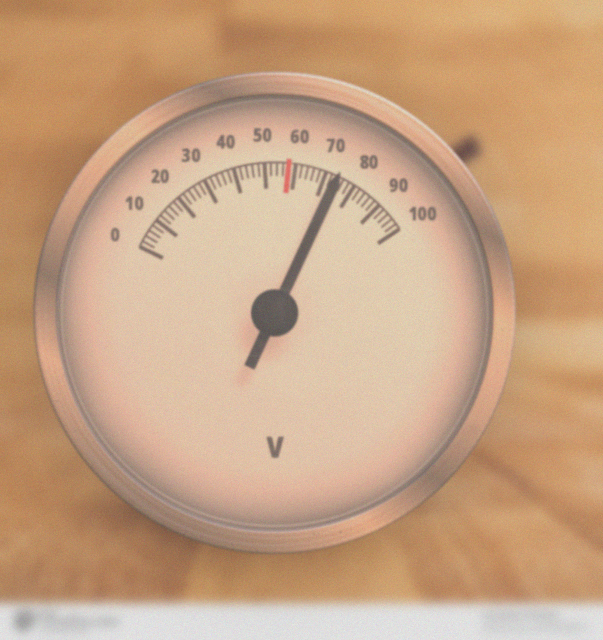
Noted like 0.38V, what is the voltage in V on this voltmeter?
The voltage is 74V
